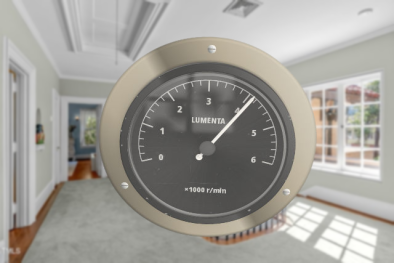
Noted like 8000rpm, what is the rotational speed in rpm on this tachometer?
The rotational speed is 4100rpm
